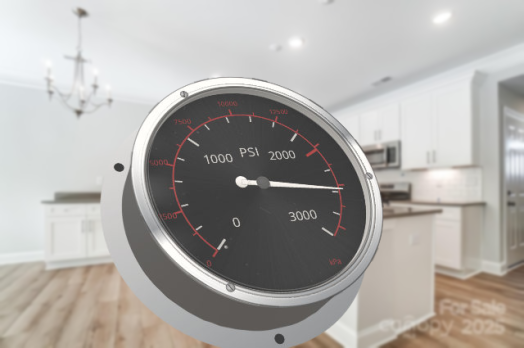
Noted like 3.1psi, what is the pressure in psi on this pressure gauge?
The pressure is 2600psi
